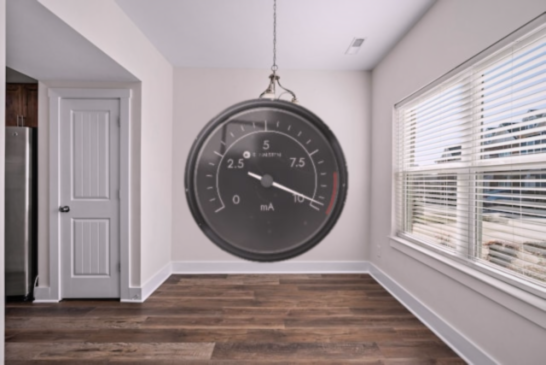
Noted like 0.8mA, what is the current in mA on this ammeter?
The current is 9.75mA
